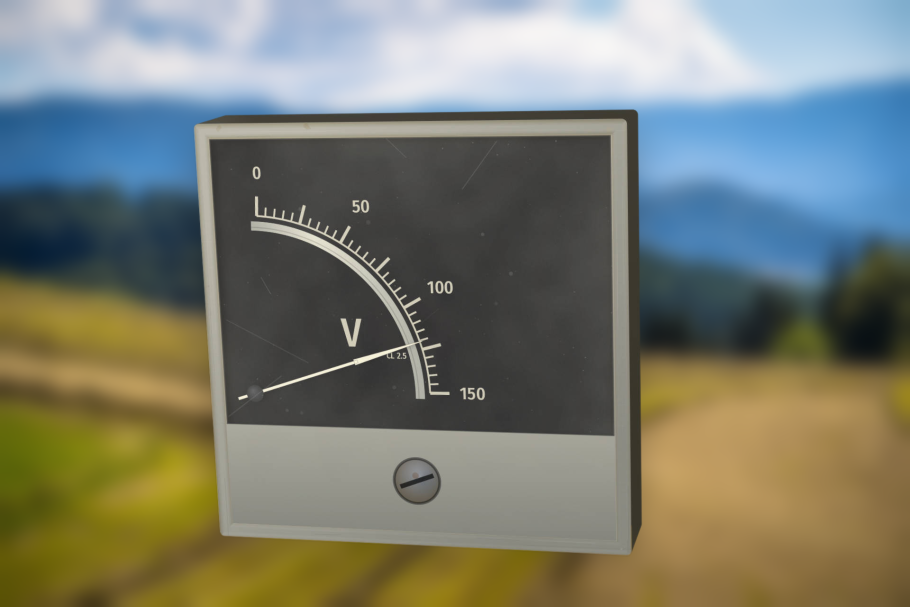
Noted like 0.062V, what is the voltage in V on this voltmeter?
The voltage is 120V
